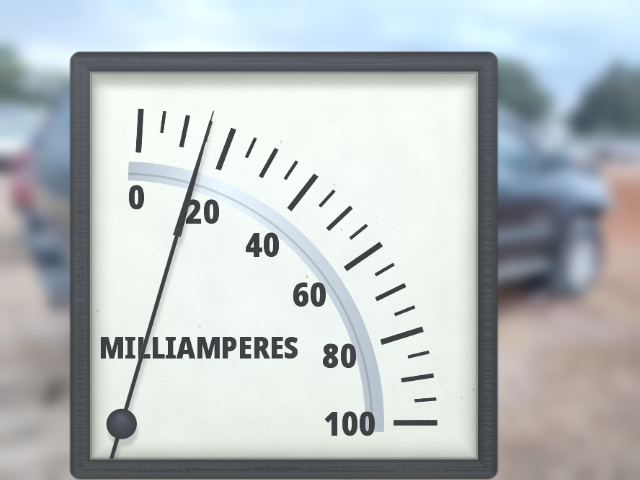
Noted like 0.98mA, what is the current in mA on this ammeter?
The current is 15mA
